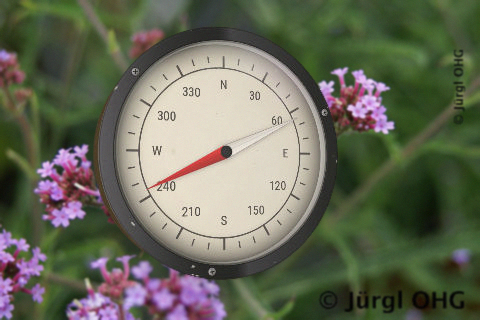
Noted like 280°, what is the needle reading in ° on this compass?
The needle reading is 245°
